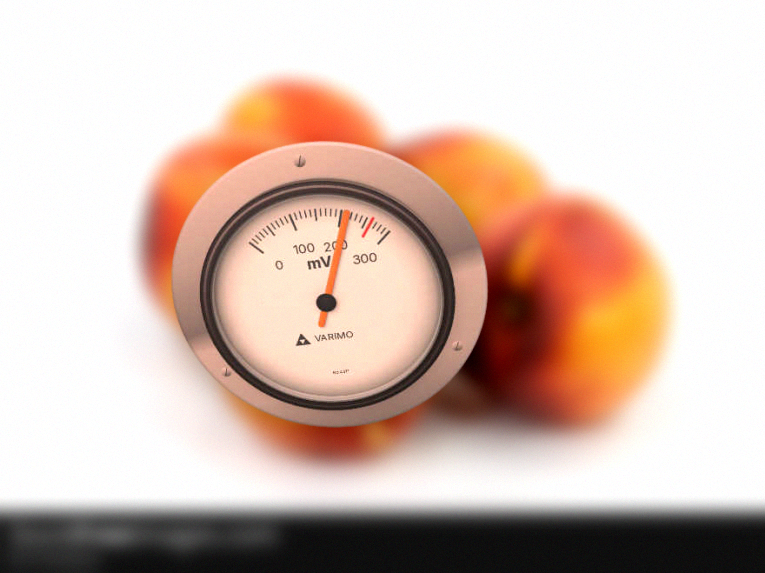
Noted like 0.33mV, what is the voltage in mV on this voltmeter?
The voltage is 210mV
